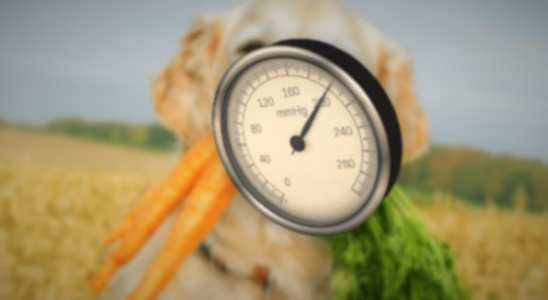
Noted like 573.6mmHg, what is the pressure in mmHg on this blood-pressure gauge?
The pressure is 200mmHg
